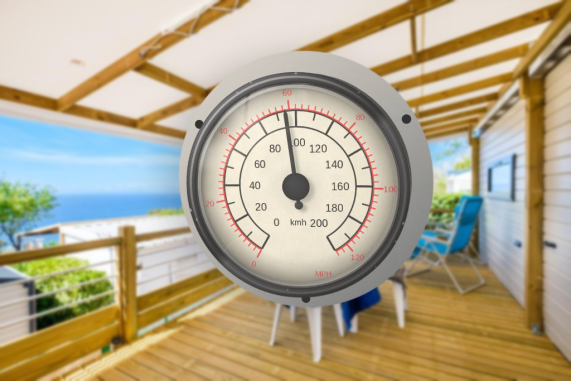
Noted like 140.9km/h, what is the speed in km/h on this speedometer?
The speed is 95km/h
